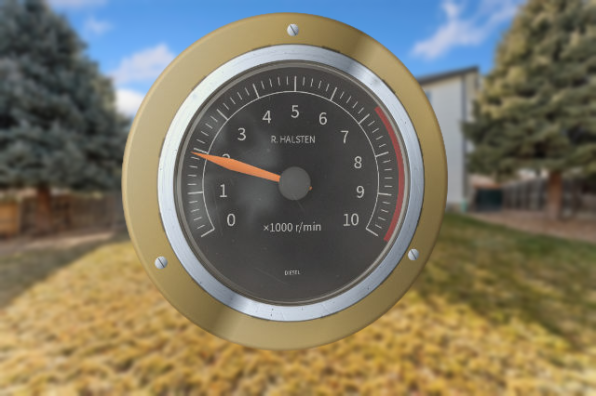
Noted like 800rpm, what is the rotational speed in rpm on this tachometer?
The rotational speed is 1900rpm
